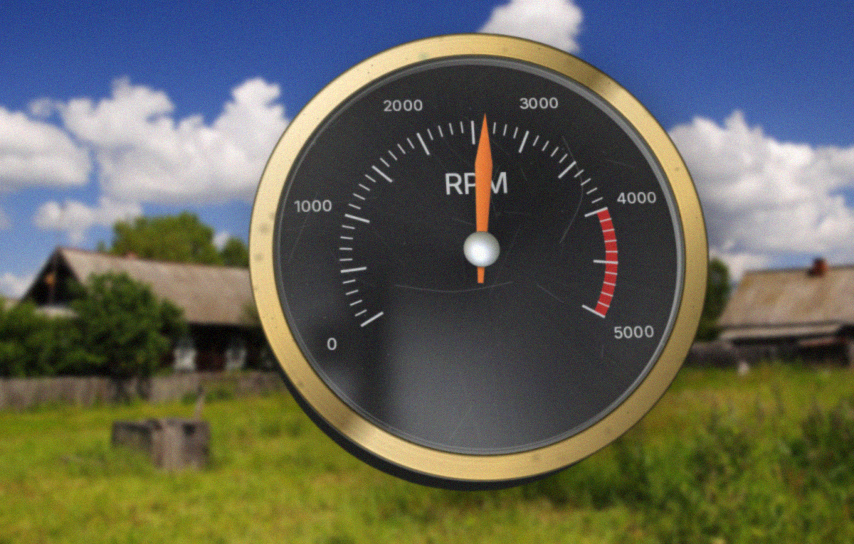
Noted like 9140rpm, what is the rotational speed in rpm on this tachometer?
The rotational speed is 2600rpm
